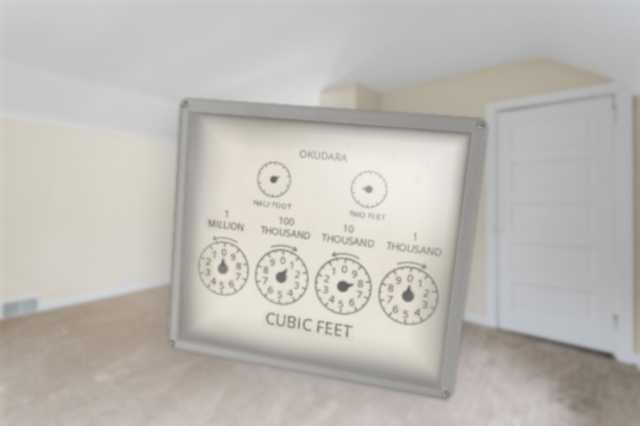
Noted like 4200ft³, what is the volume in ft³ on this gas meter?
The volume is 8000ft³
